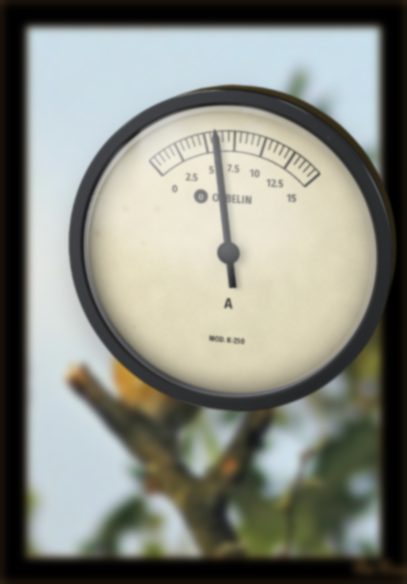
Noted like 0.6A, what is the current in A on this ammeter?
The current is 6A
